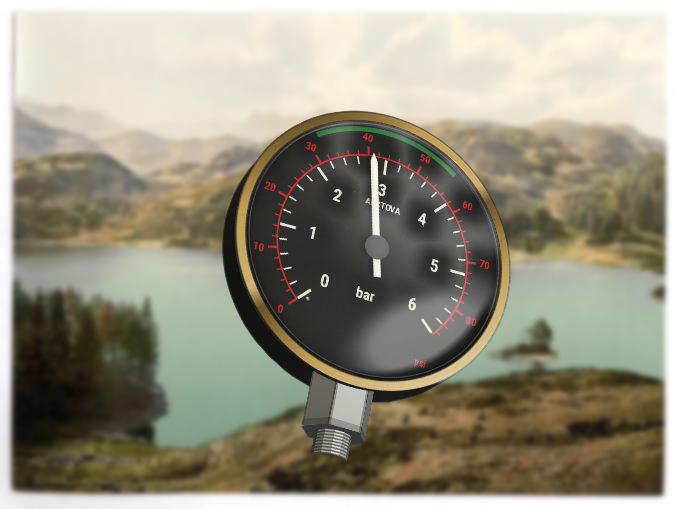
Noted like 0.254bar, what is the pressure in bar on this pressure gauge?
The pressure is 2.8bar
